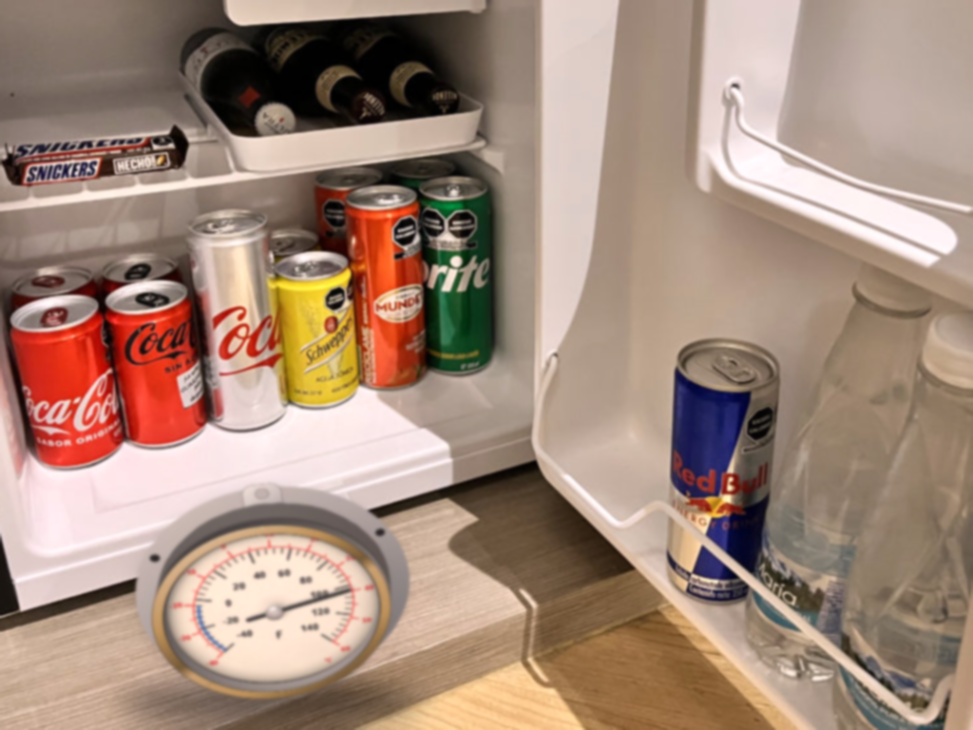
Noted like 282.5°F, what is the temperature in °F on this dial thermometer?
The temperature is 100°F
